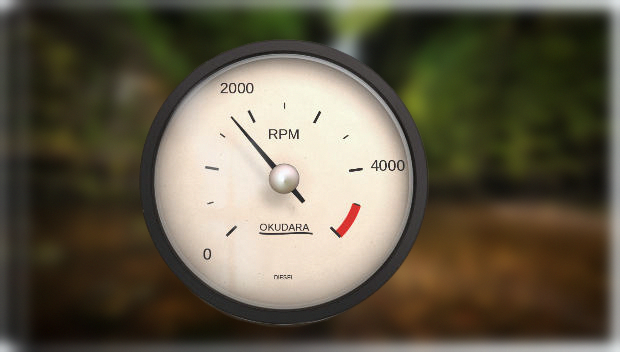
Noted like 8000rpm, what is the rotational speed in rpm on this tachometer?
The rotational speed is 1750rpm
